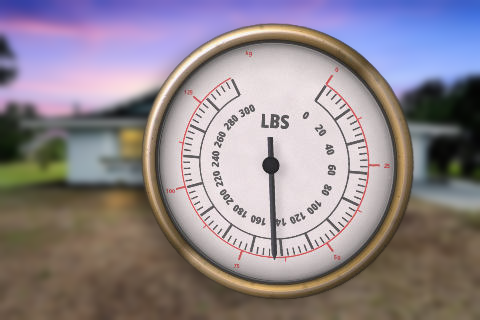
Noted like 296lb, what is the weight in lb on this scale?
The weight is 144lb
